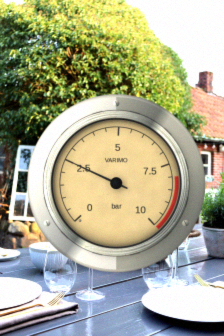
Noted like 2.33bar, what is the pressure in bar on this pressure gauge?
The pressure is 2.5bar
